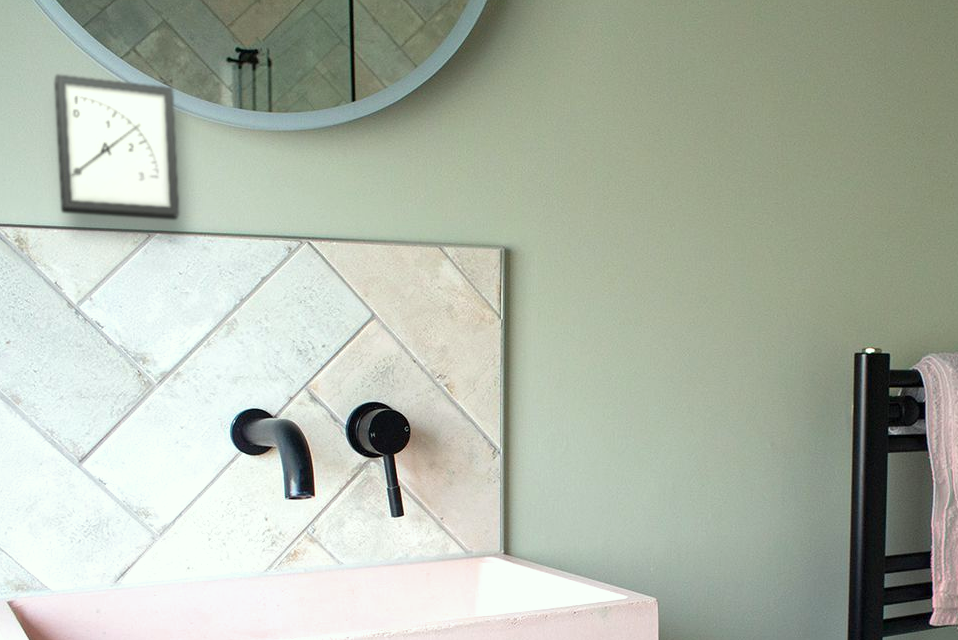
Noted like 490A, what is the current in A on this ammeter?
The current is 1.6A
